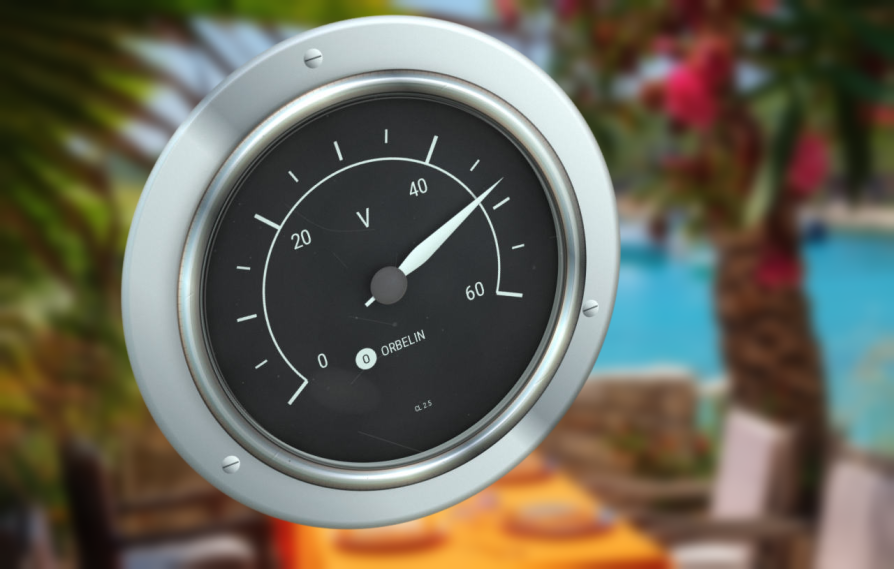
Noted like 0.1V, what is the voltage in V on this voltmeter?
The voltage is 47.5V
